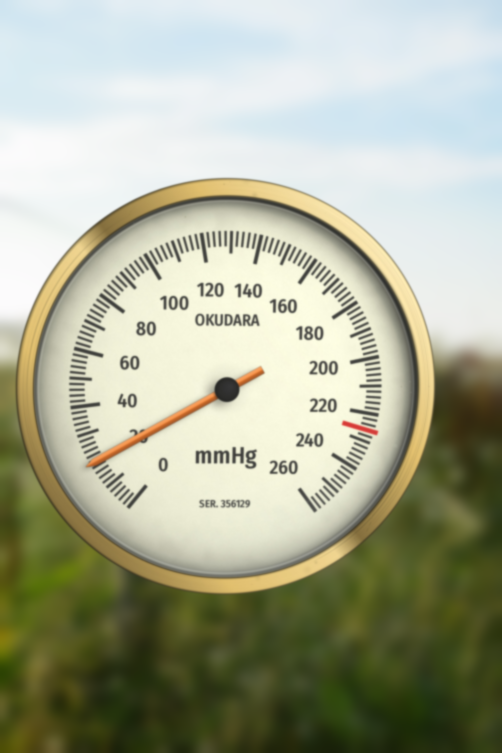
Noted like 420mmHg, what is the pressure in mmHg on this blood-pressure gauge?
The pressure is 20mmHg
